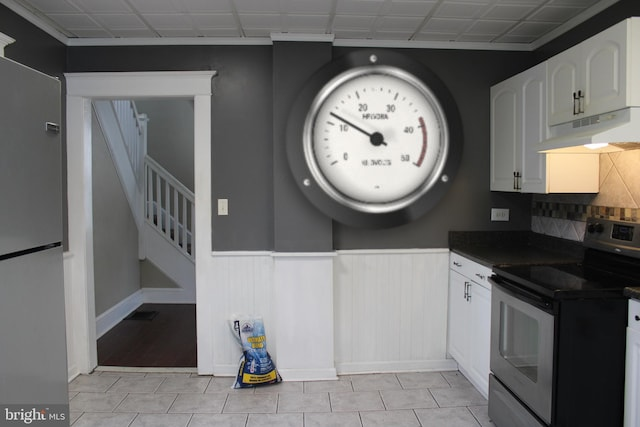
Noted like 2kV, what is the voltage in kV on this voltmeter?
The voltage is 12kV
